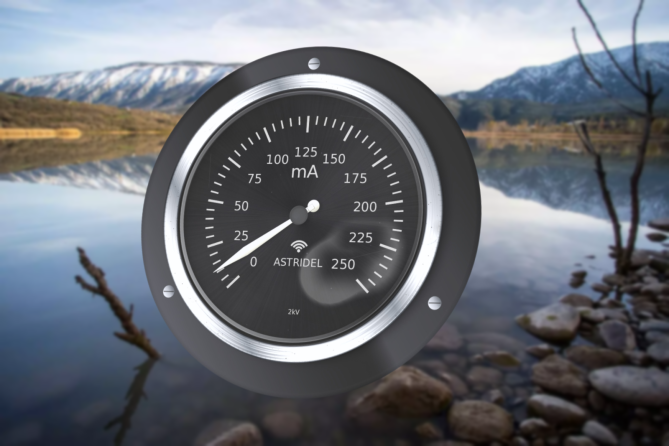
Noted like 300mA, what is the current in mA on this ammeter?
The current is 10mA
